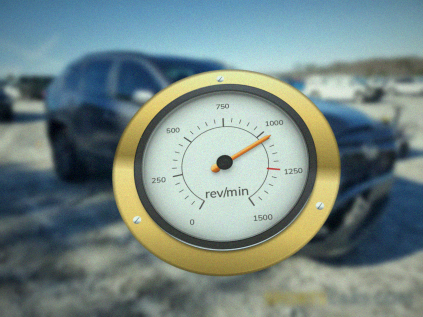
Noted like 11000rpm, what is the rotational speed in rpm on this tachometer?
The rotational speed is 1050rpm
